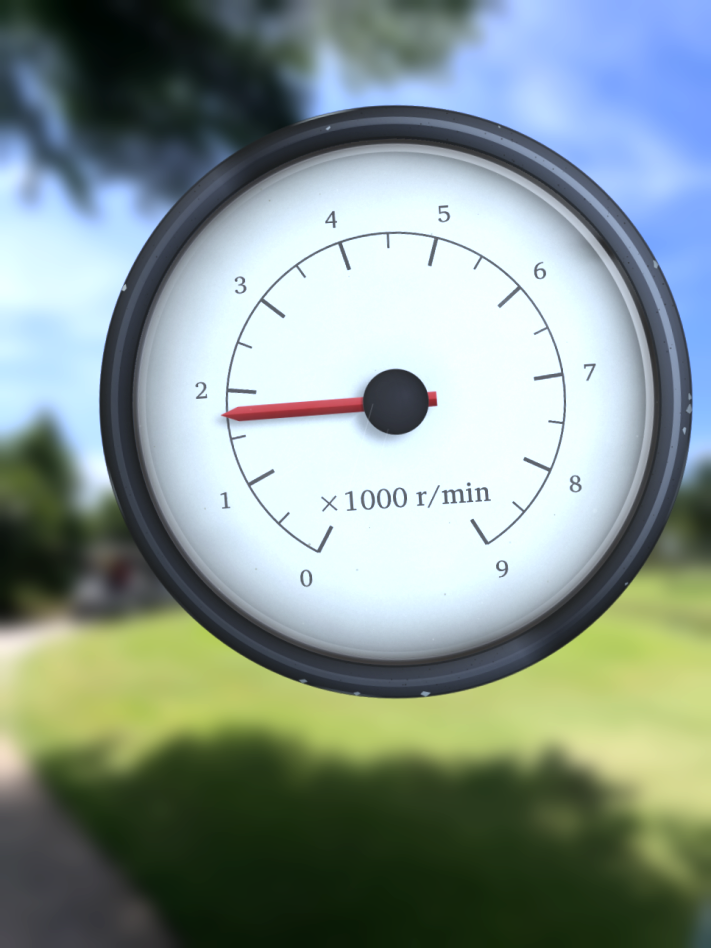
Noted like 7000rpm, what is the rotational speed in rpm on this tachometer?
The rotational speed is 1750rpm
